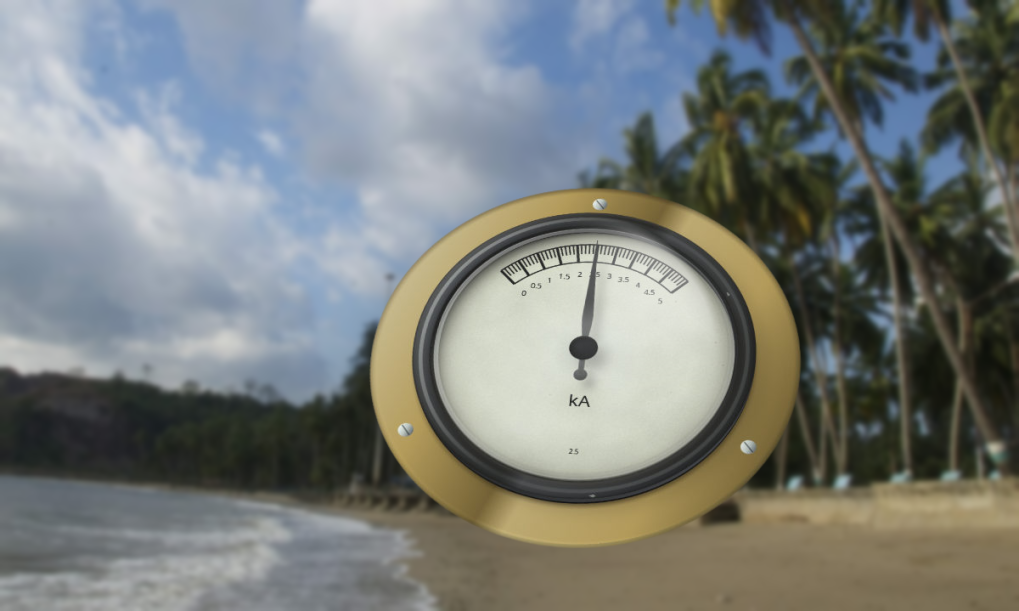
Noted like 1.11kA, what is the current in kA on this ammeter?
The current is 2.5kA
